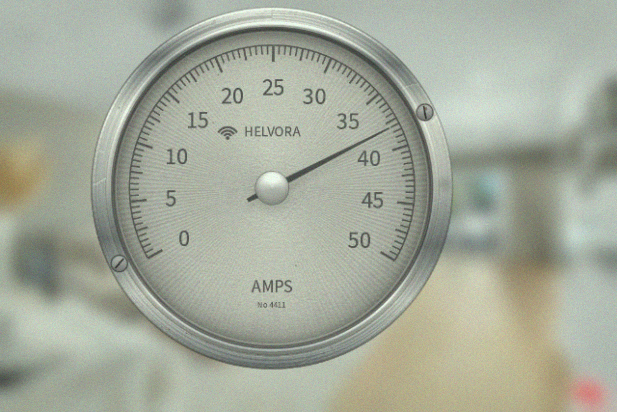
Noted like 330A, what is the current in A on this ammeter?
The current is 38A
